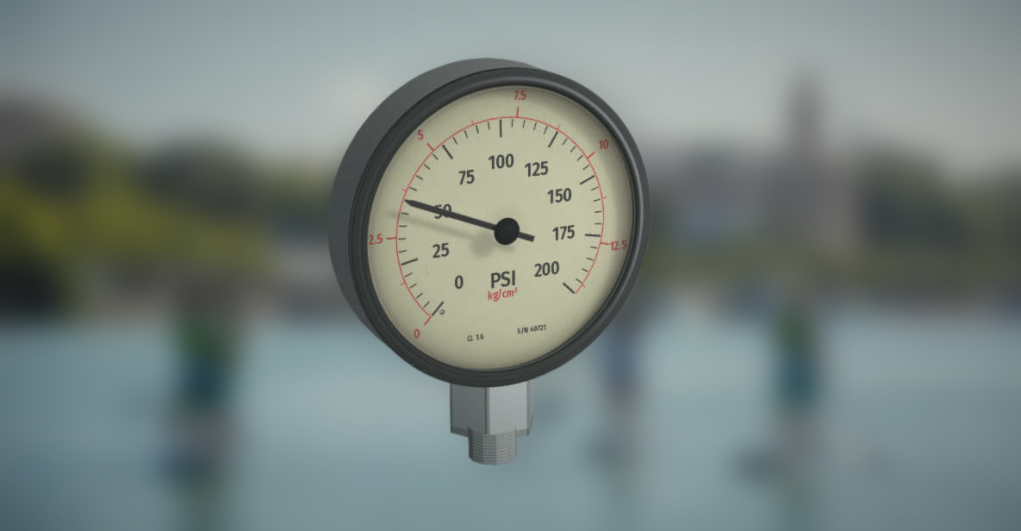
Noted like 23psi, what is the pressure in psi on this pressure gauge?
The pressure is 50psi
